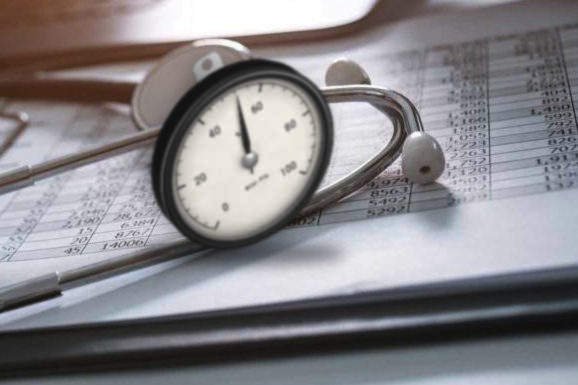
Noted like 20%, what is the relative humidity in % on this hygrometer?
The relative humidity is 52%
